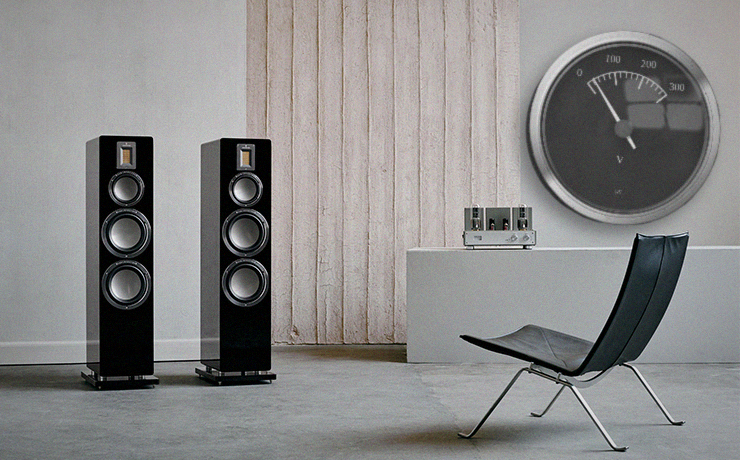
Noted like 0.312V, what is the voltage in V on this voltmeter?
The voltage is 20V
